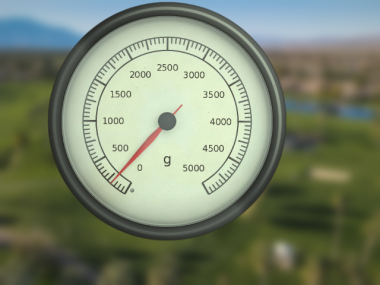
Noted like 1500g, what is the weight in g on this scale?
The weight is 200g
